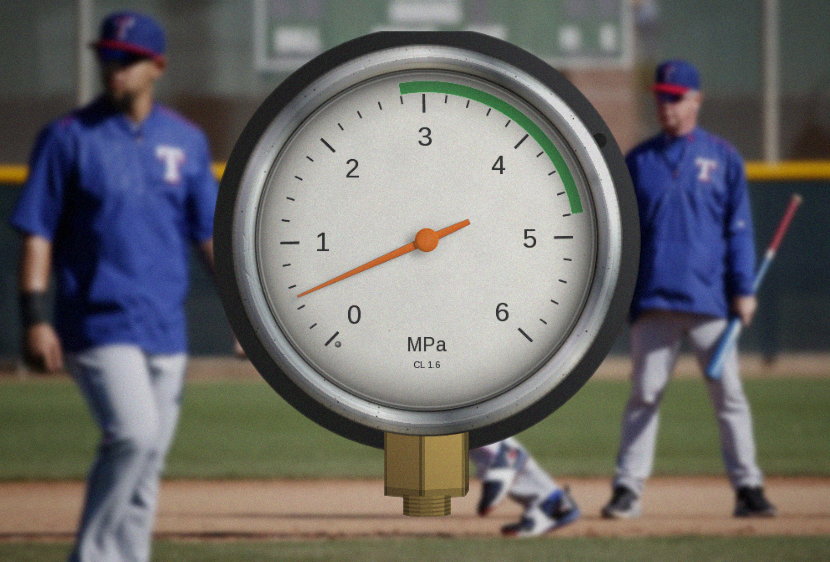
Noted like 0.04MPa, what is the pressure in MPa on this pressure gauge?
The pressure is 0.5MPa
